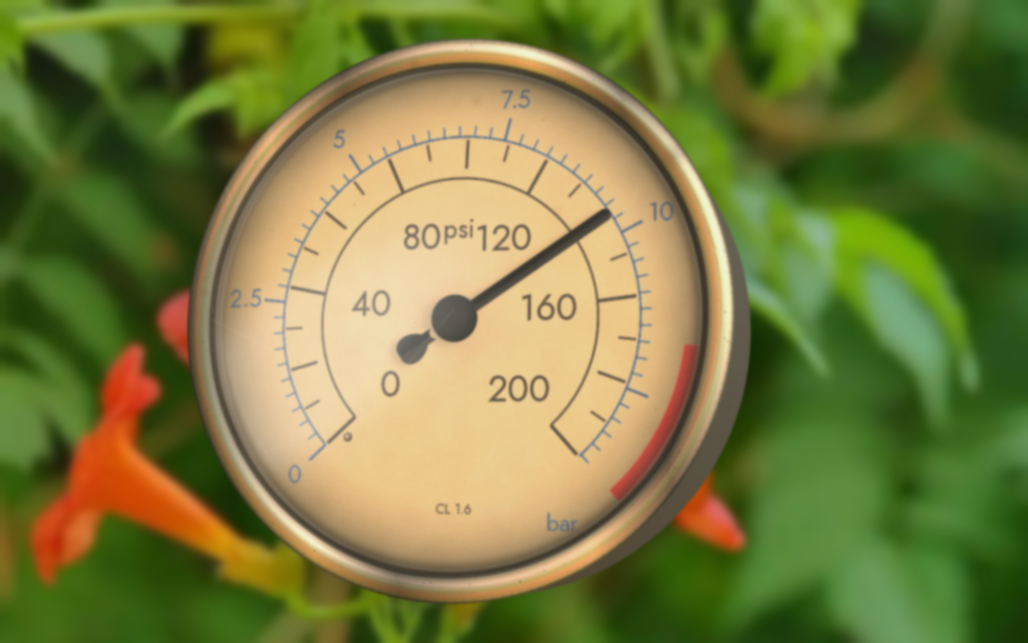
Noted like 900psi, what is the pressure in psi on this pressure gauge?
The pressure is 140psi
